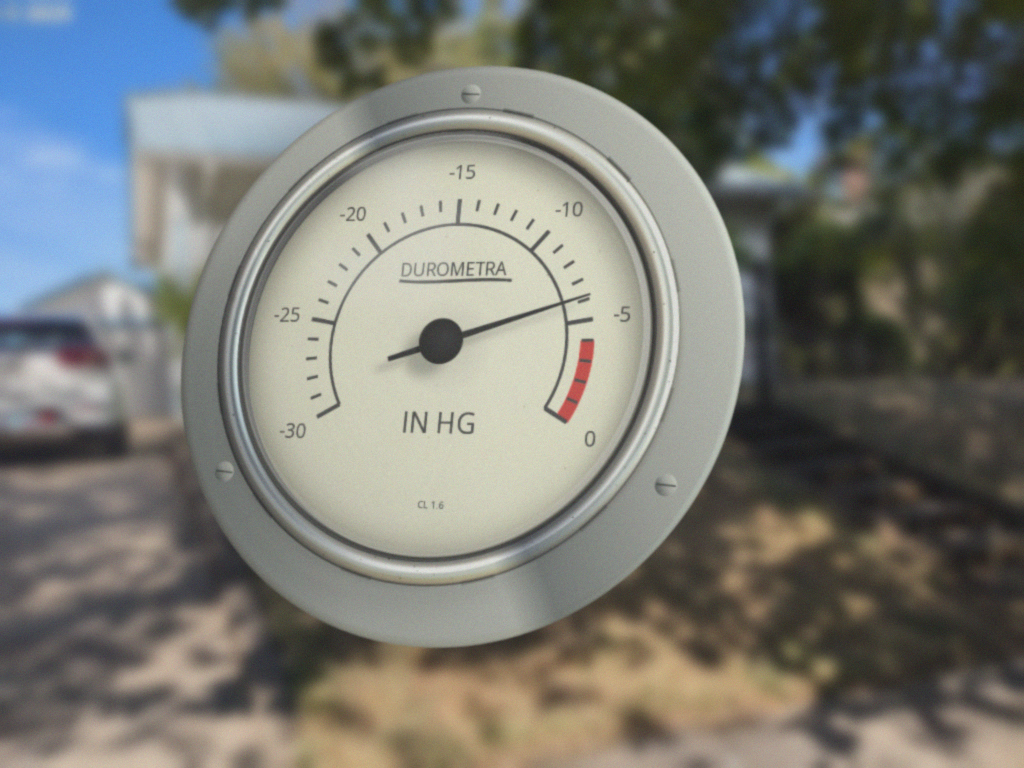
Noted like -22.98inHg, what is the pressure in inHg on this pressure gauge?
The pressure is -6inHg
